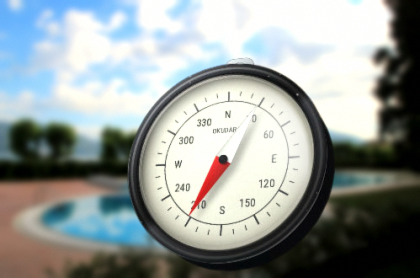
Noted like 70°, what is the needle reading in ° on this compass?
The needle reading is 210°
